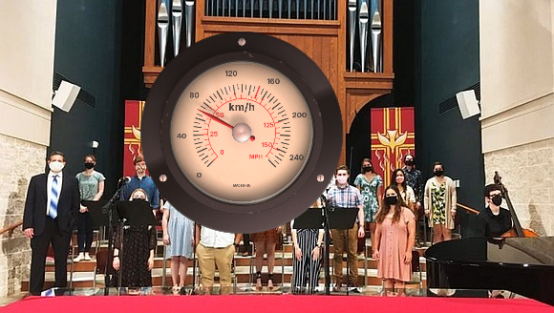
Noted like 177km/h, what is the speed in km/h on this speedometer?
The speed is 70km/h
